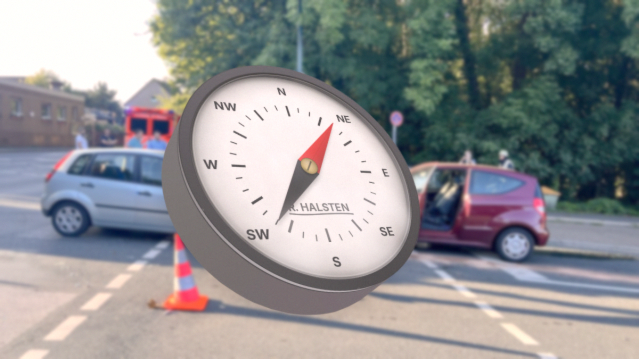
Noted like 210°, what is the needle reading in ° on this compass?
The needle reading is 40°
